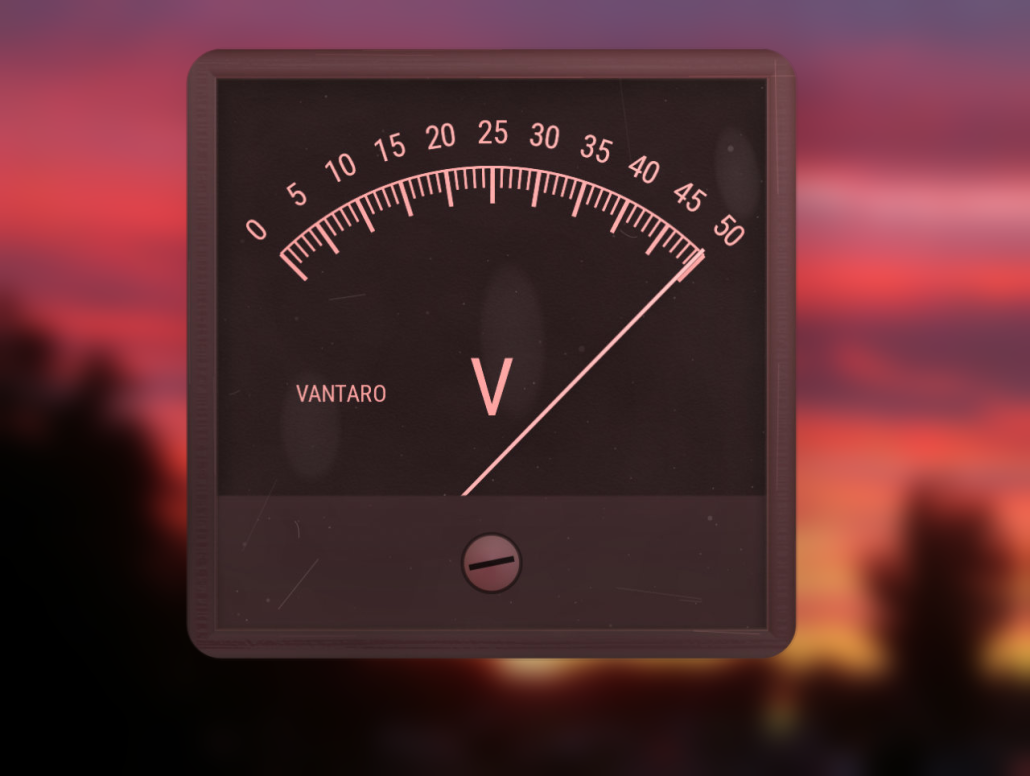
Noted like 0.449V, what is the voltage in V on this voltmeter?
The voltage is 49.5V
